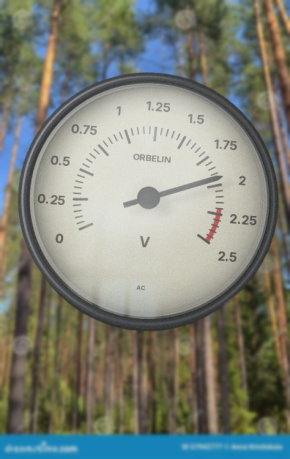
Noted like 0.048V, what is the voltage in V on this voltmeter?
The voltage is 1.95V
